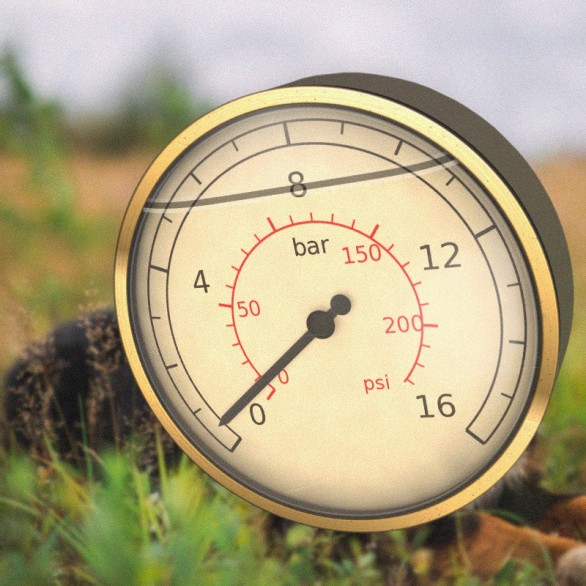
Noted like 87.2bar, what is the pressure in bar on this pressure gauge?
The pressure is 0.5bar
